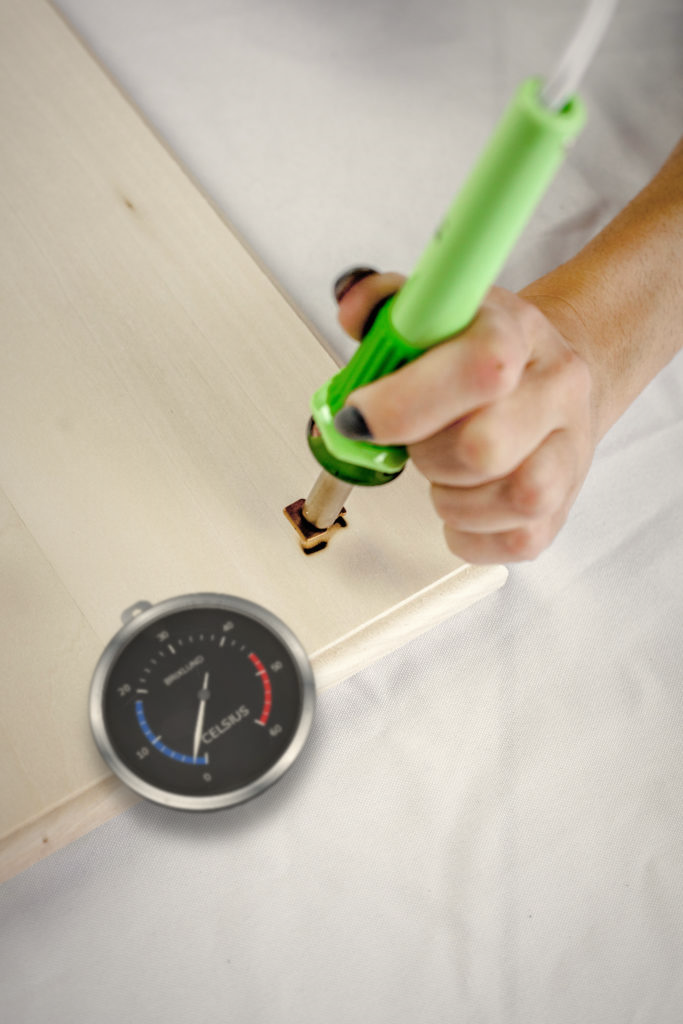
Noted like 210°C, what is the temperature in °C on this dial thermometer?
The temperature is 2°C
